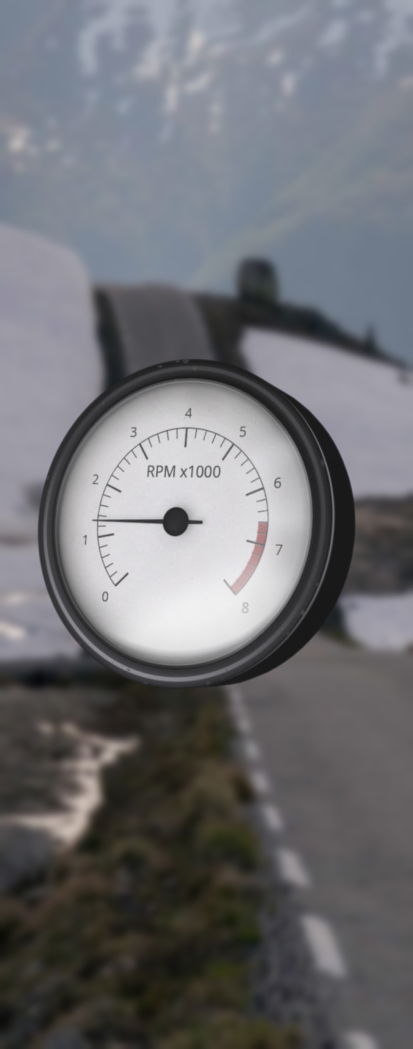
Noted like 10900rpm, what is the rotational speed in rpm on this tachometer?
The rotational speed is 1300rpm
